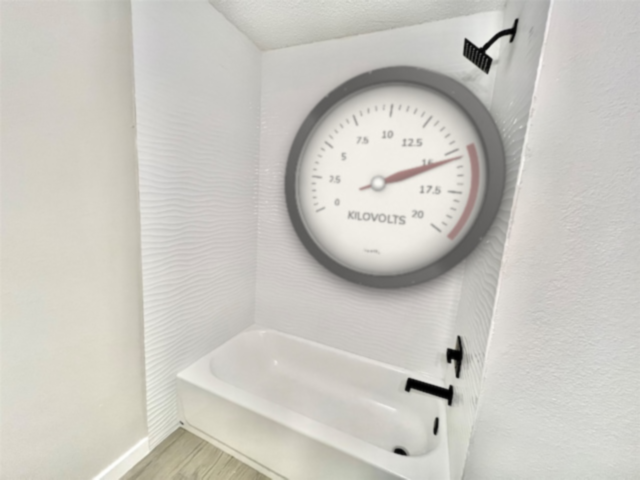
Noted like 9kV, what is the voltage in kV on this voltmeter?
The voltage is 15.5kV
